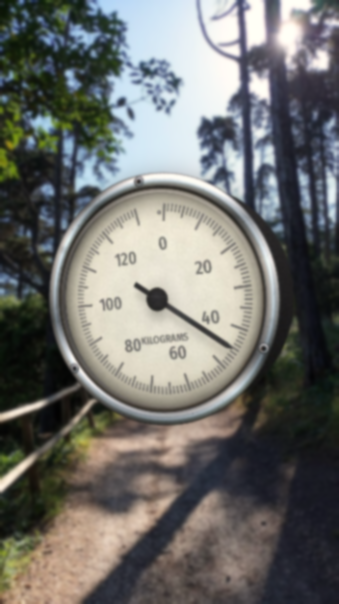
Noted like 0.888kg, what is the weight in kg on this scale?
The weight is 45kg
